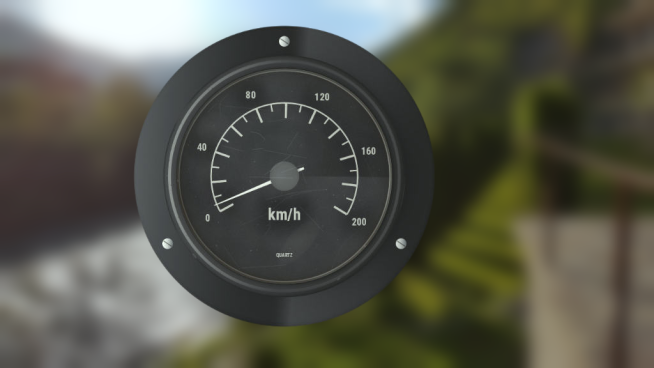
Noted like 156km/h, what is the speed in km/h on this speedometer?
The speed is 5km/h
